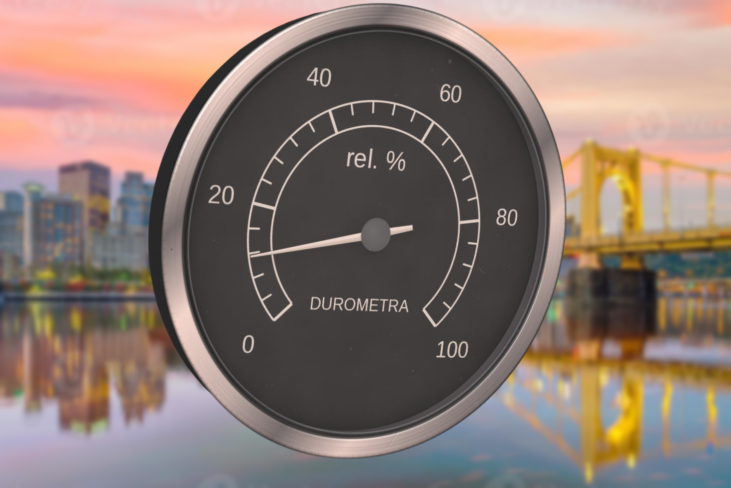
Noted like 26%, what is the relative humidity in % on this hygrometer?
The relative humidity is 12%
